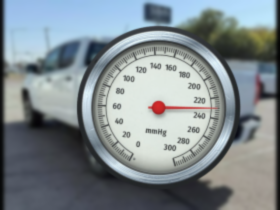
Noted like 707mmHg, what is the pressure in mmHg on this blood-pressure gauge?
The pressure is 230mmHg
